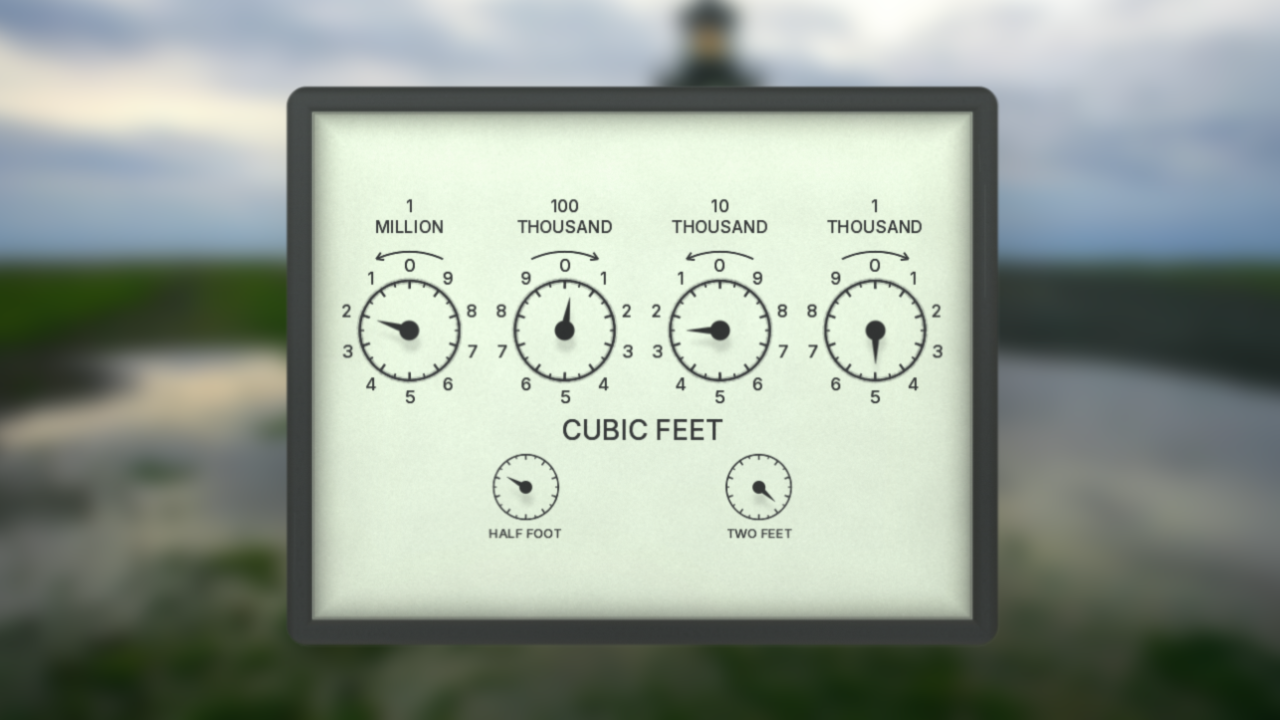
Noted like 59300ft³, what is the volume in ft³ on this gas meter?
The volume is 202500ft³
